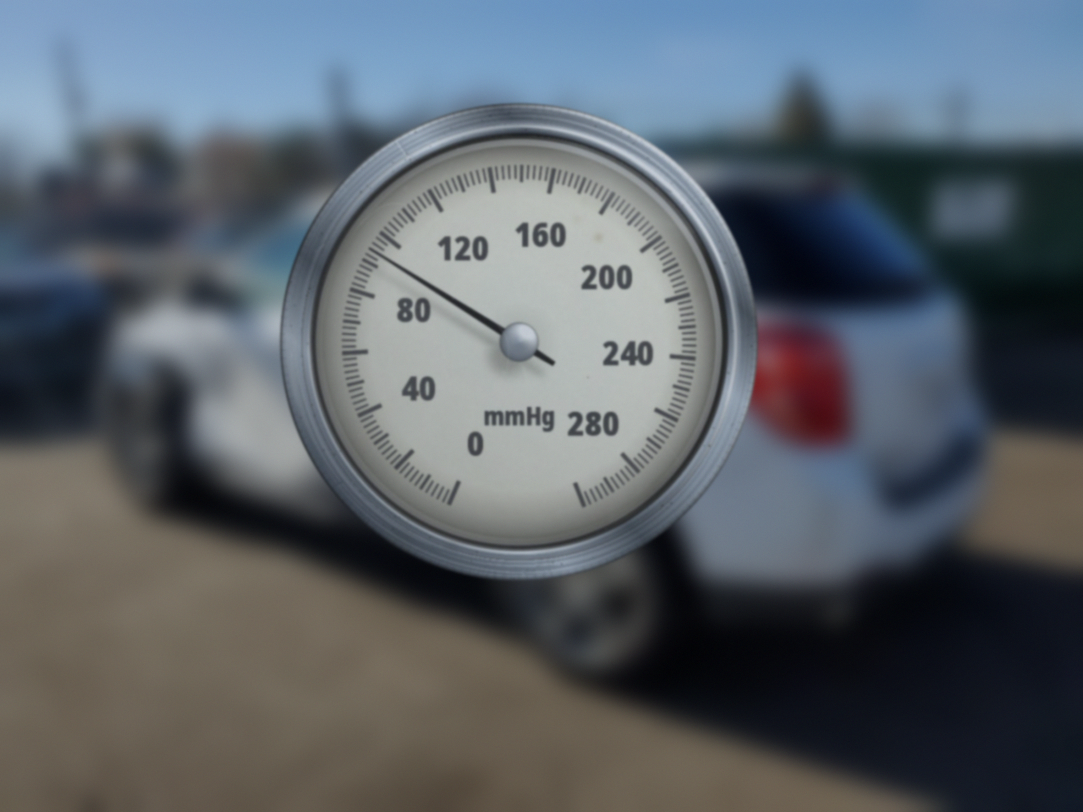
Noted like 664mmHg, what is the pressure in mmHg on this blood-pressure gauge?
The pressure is 94mmHg
